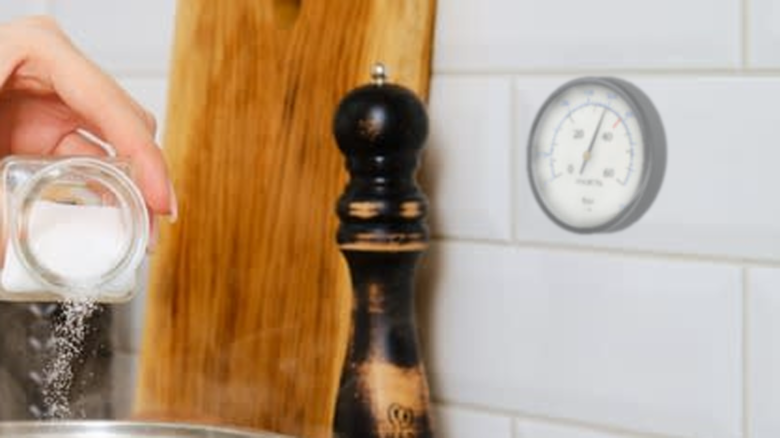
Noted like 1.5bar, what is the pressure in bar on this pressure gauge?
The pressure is 35bar
